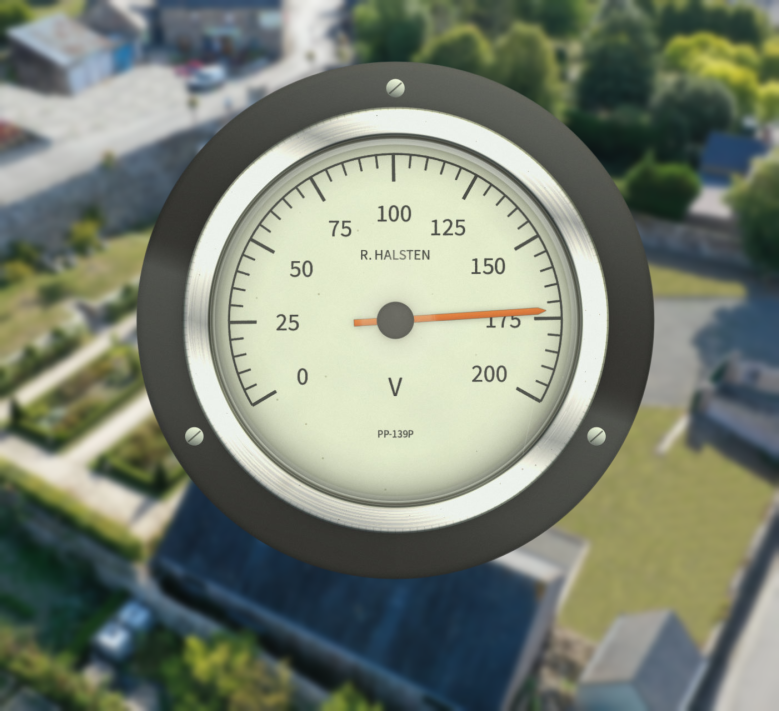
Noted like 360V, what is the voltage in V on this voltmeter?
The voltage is 172.5V
